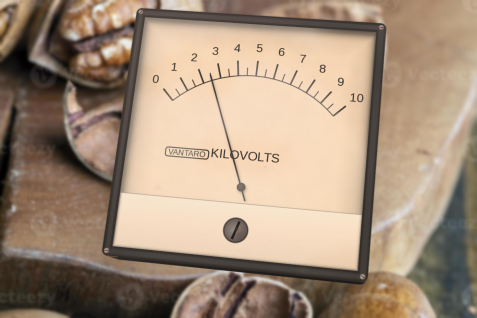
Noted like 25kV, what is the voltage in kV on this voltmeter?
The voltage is 2.5kV
